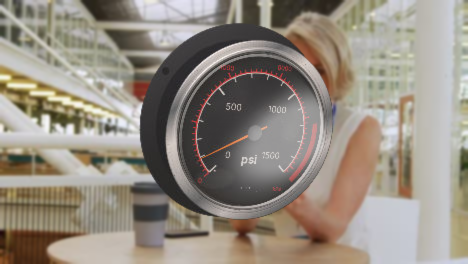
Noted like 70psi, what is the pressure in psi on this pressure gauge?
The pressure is 100psi
